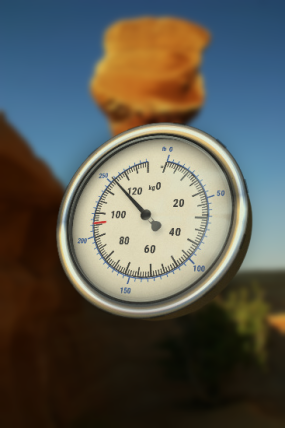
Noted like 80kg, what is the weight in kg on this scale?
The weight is 115kg
